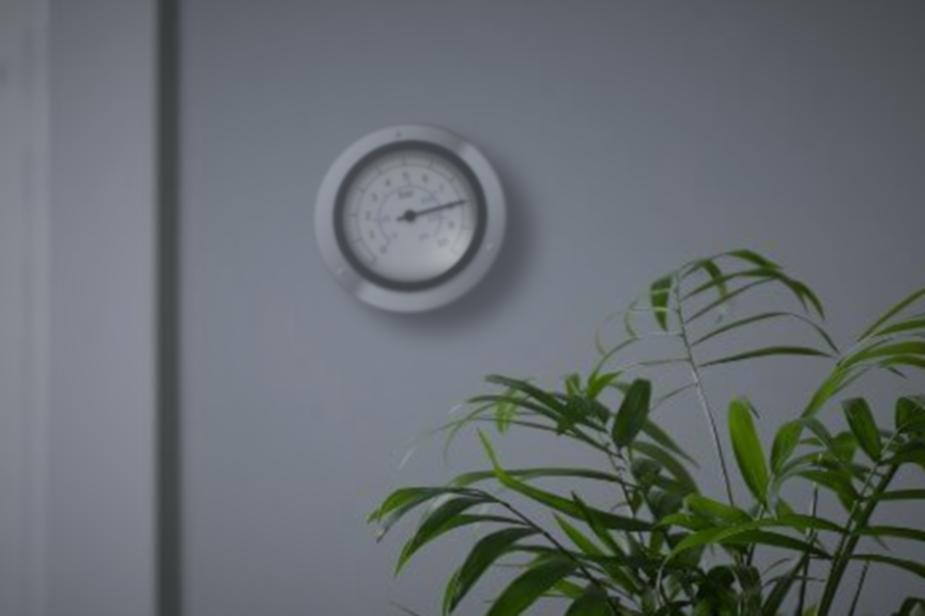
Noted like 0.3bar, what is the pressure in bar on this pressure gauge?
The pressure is 8bar
